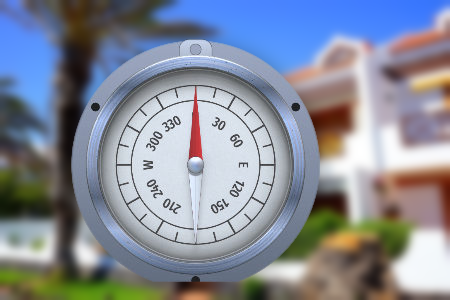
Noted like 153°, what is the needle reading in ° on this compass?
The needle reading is 0°
